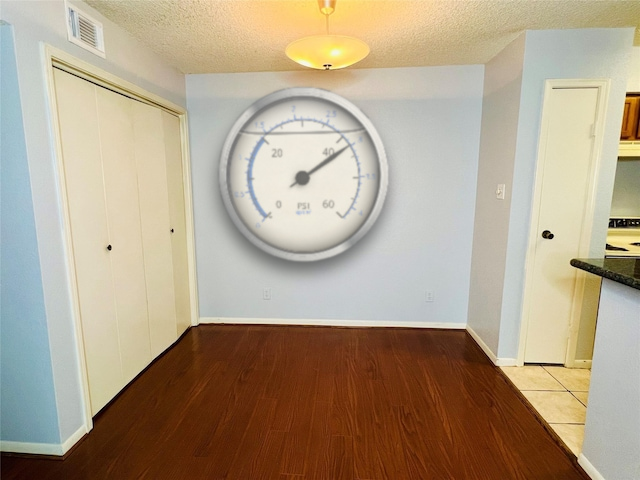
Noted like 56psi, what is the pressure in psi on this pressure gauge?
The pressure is 42.5psi
